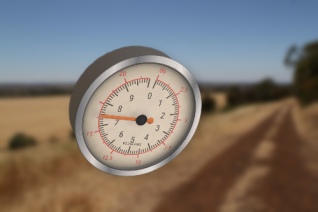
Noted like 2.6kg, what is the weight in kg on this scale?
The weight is 7.5kg
